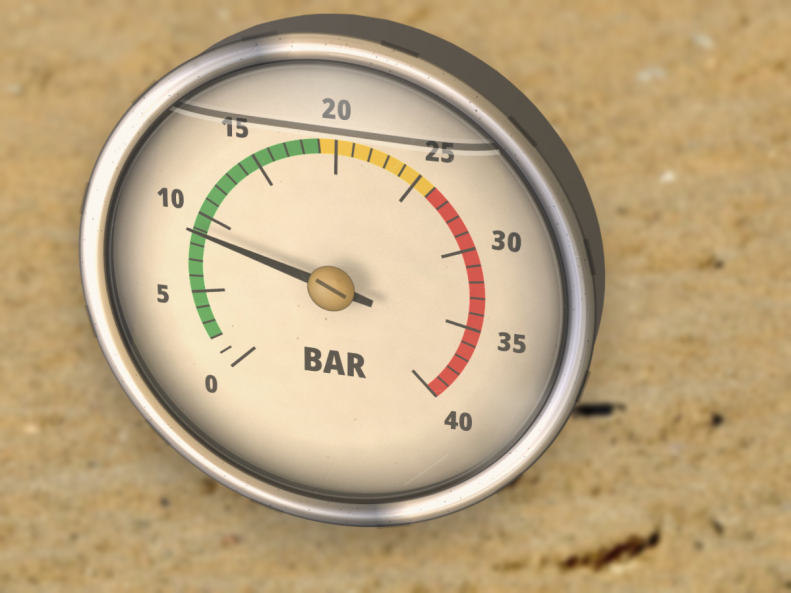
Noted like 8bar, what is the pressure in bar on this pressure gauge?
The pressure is 9bar
